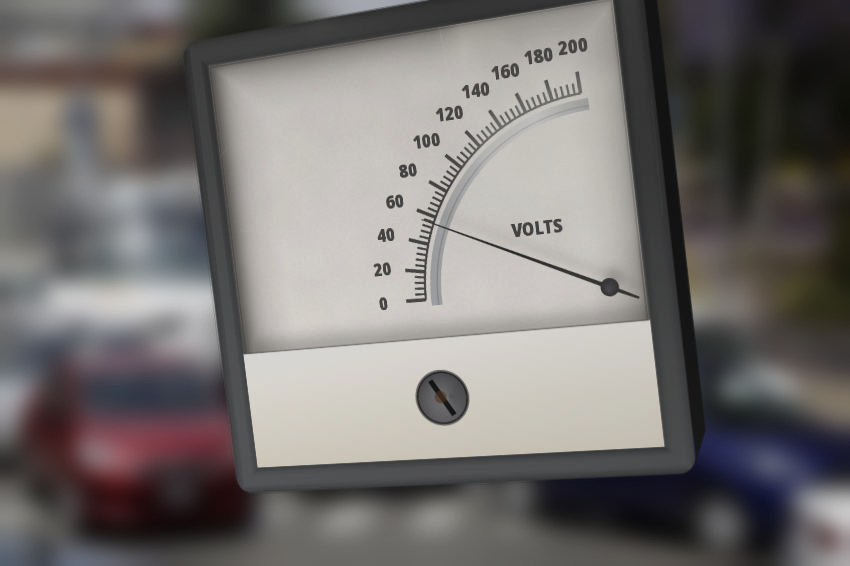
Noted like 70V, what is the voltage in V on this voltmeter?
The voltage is 56V
